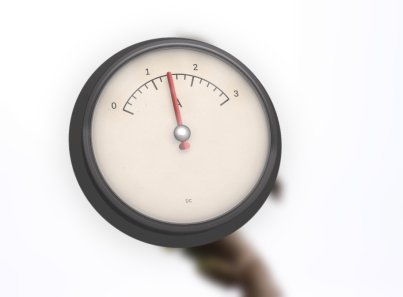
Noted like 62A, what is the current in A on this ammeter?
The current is 1.4A
